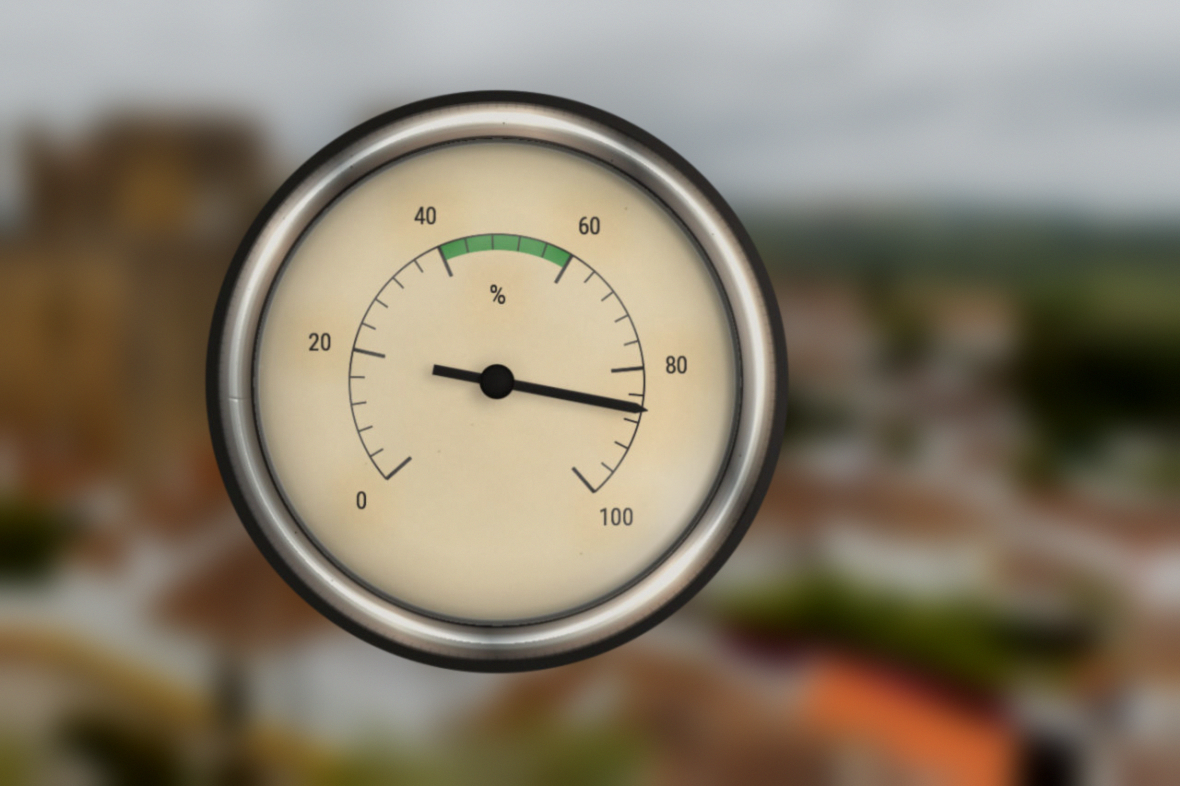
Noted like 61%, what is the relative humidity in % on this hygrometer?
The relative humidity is 86%
